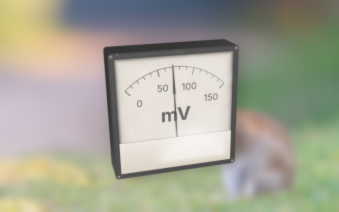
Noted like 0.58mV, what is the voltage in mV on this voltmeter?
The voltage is 70mV
